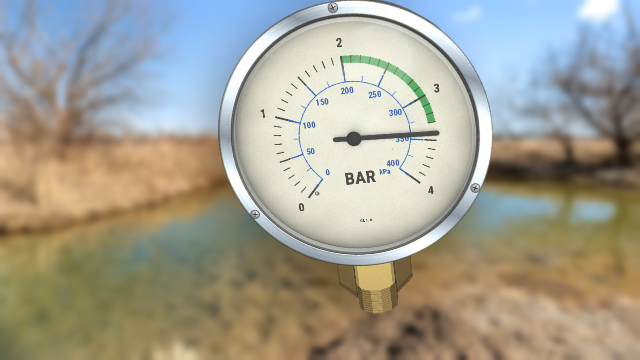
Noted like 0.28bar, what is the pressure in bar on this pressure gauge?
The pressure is 3.4bar
